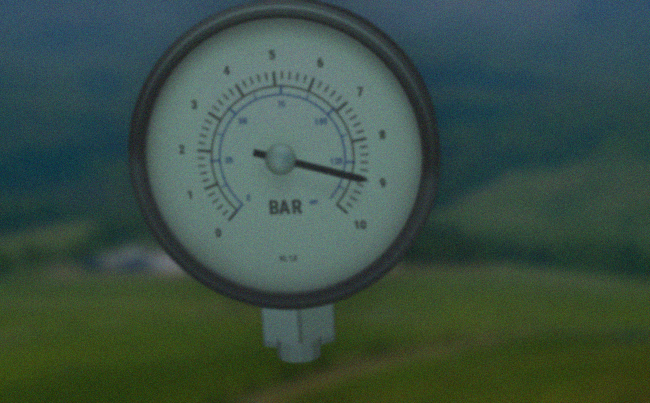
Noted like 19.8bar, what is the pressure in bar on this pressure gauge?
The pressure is 9bar
